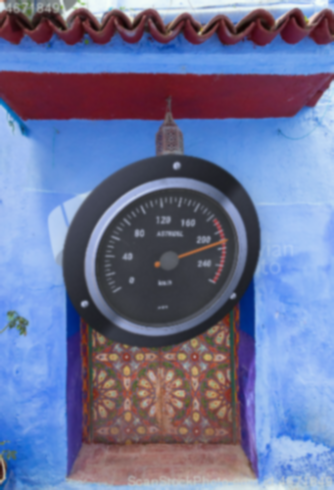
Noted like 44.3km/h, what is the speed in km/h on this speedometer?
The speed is 210km/h
